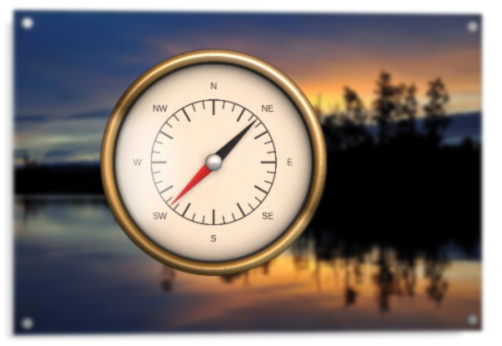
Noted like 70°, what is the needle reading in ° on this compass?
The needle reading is 225°
